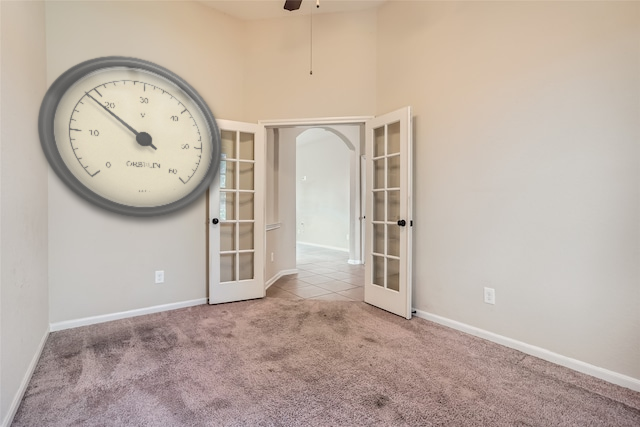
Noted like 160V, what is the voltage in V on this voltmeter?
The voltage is 18V
